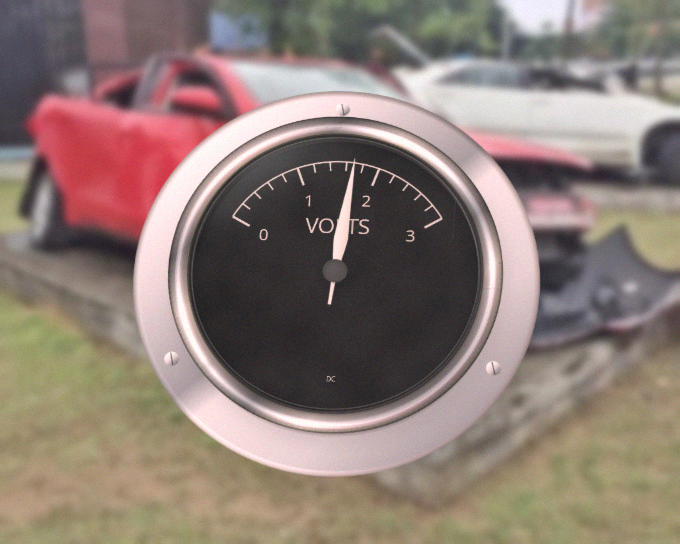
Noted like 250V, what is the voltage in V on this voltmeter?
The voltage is 1.7V
